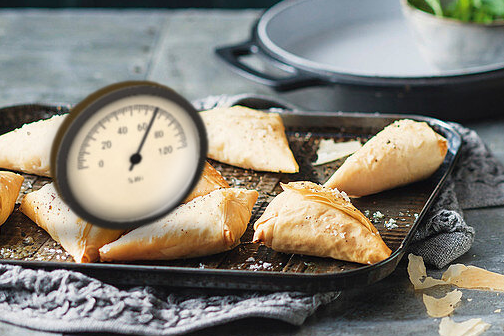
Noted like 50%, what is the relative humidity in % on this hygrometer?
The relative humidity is 65%
